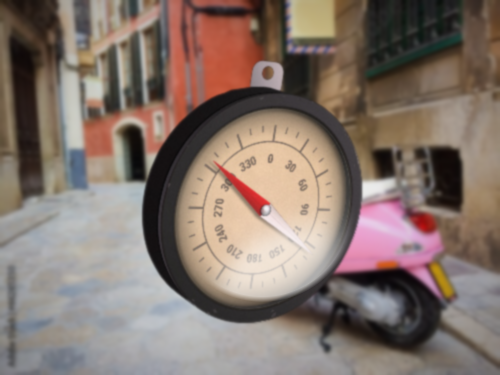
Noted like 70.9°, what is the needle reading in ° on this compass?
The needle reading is 305°
